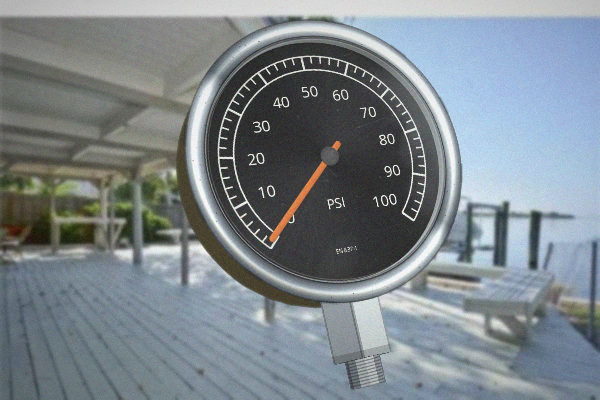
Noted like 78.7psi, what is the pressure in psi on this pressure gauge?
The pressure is 1psi
